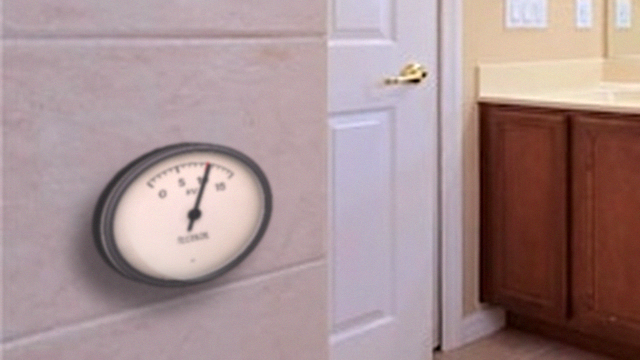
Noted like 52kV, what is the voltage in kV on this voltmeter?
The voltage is 10kV
